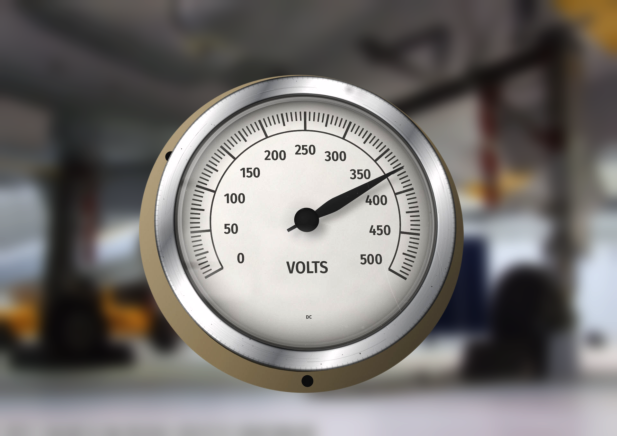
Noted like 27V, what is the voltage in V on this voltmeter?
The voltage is 375V
